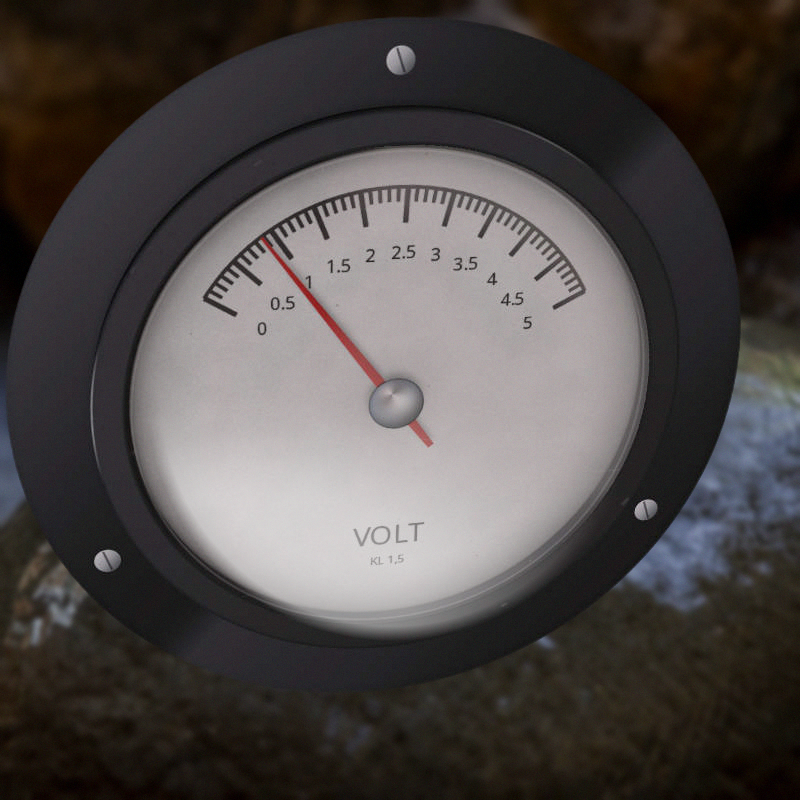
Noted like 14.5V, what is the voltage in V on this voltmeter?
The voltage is 0.9V
